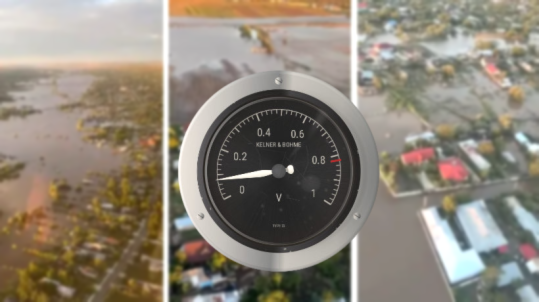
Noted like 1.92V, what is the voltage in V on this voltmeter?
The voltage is 0.08V
